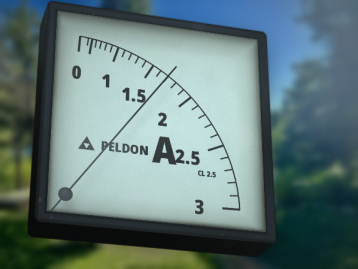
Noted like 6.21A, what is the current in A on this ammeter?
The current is 1.7A
